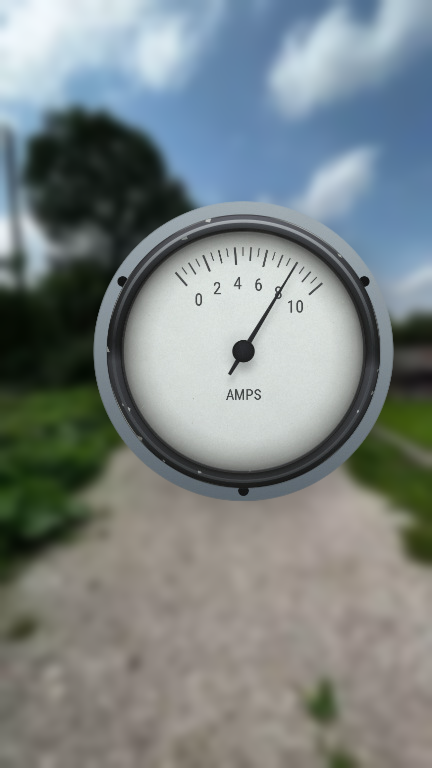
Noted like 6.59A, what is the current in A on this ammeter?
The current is 8A
